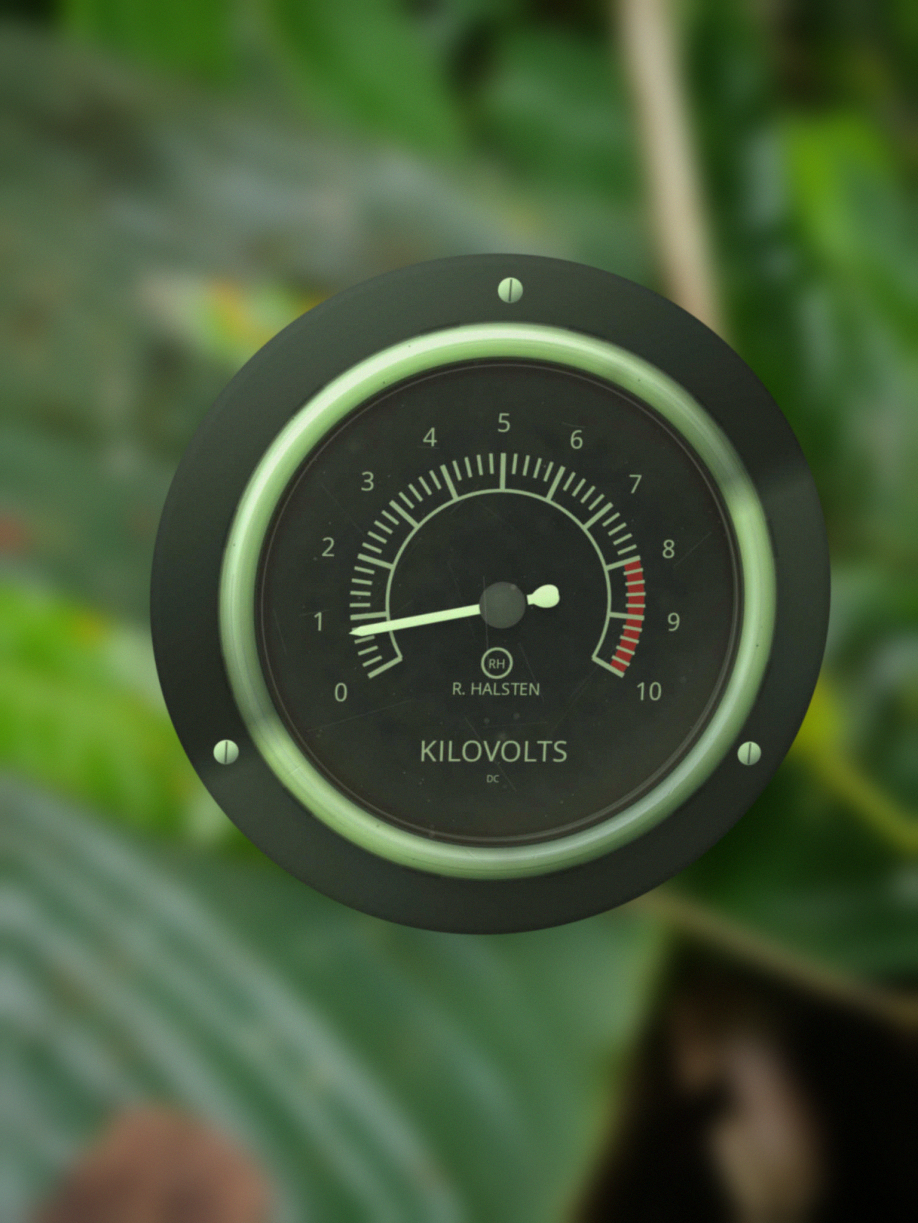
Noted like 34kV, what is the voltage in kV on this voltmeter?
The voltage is 0.8kV
